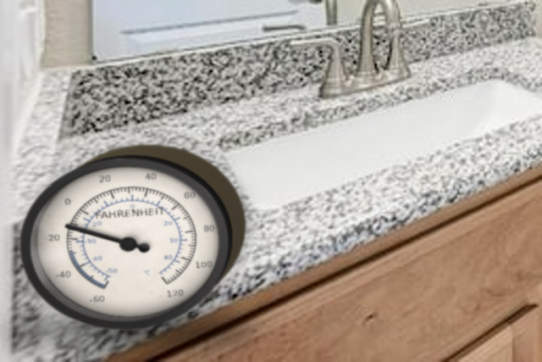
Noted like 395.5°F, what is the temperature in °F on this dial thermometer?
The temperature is -10°F
